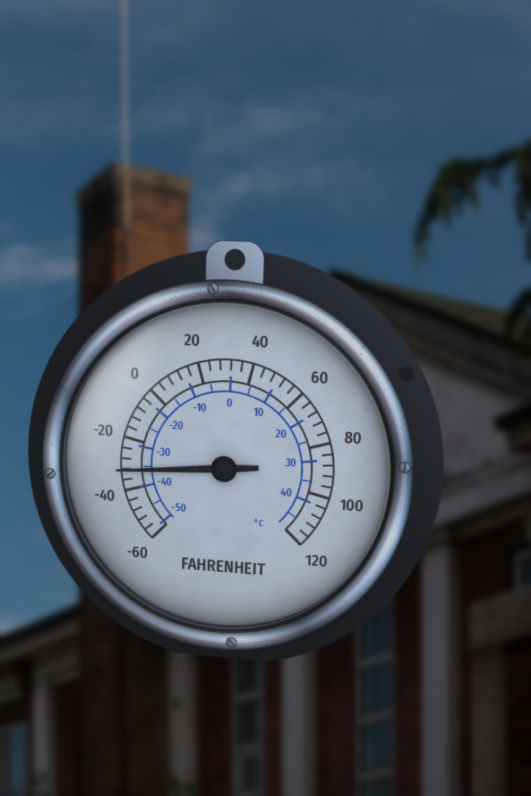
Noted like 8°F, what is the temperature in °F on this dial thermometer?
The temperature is -32°F
